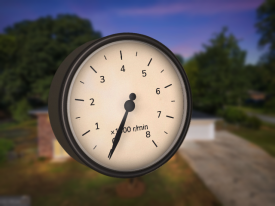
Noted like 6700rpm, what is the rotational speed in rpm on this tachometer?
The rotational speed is 0rpm
